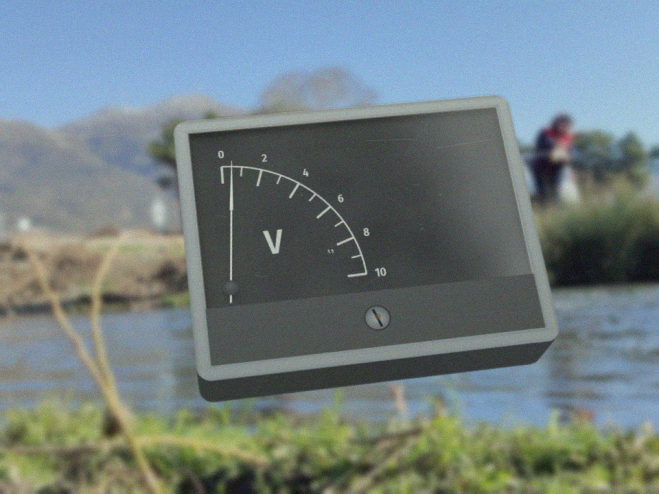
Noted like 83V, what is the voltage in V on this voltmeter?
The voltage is 0.5V
